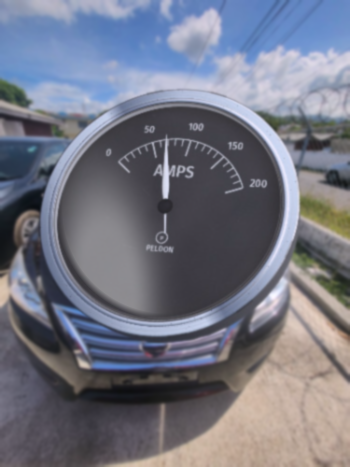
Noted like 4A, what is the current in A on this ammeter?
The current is 70A
